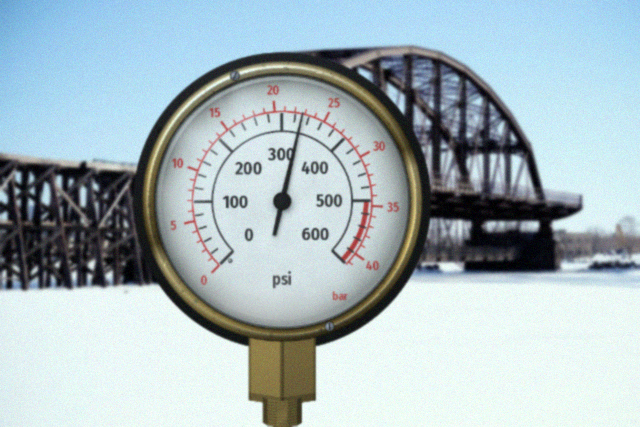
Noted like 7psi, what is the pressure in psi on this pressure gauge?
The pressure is 330psi
